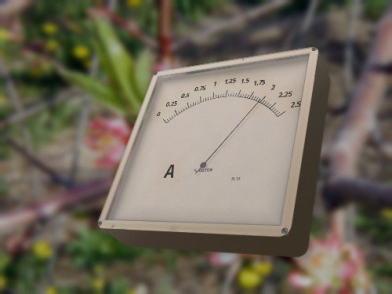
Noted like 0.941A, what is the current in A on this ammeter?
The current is 2A
